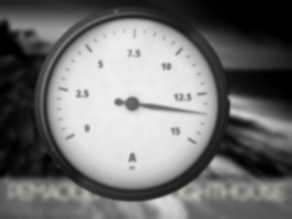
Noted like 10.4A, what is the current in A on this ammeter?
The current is 13.5A
